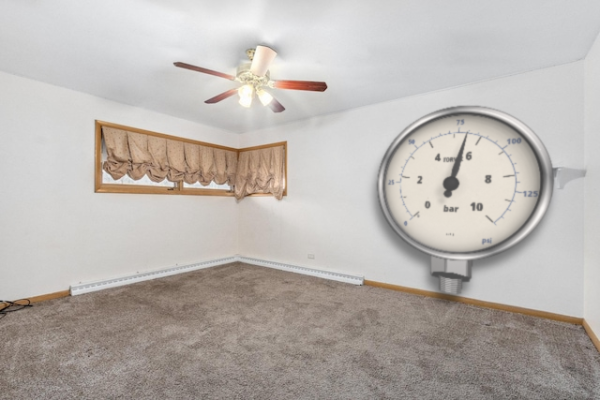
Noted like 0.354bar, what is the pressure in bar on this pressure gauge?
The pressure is 5.5bar
